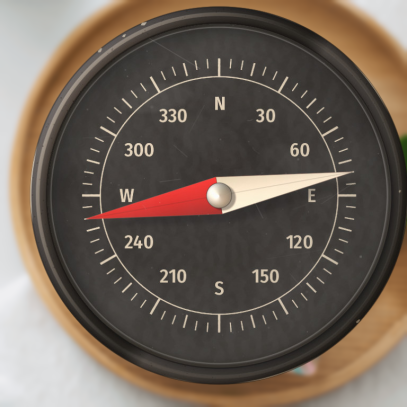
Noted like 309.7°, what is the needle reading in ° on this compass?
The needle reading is 260°
